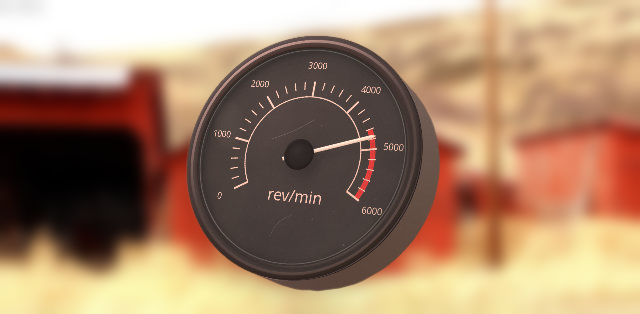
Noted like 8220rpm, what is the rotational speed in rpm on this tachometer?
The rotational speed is 4800rpm
